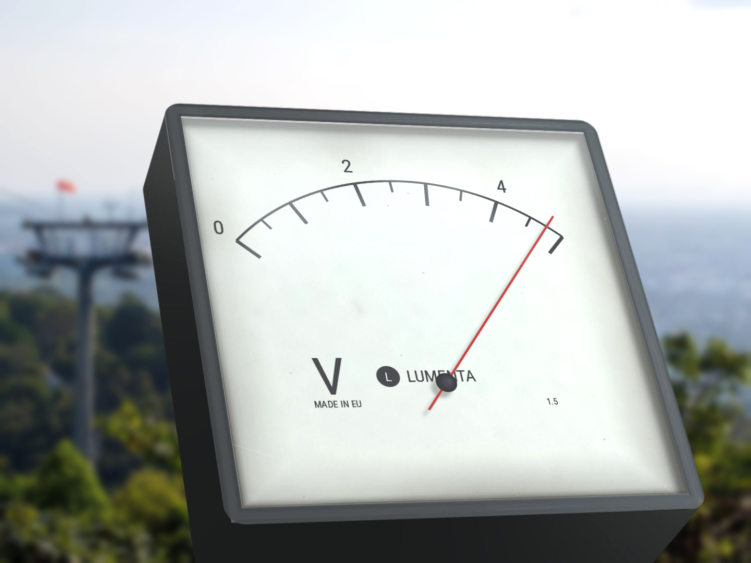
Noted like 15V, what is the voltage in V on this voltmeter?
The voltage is 4.75V
